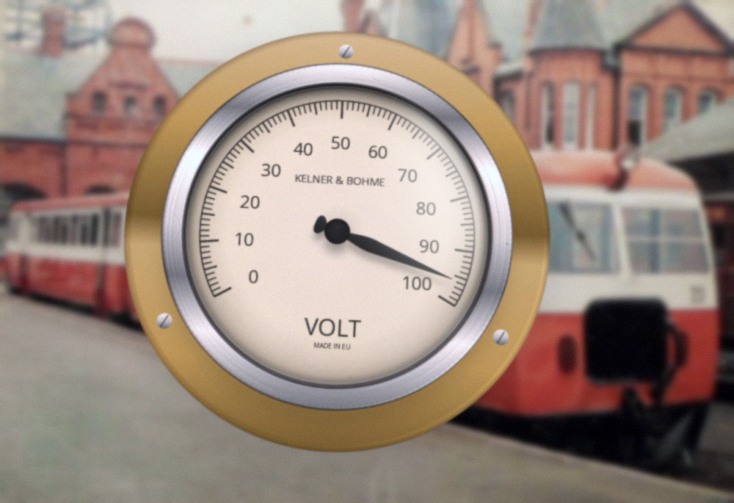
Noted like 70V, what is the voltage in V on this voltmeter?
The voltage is 96V
